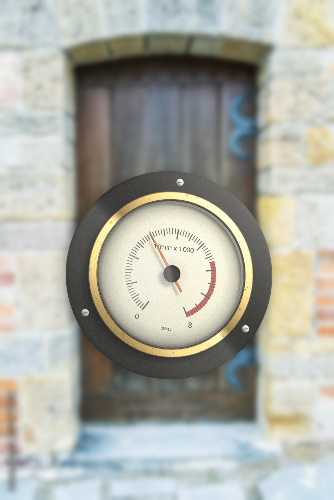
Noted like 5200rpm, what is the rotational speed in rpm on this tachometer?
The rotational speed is 3000rpm
